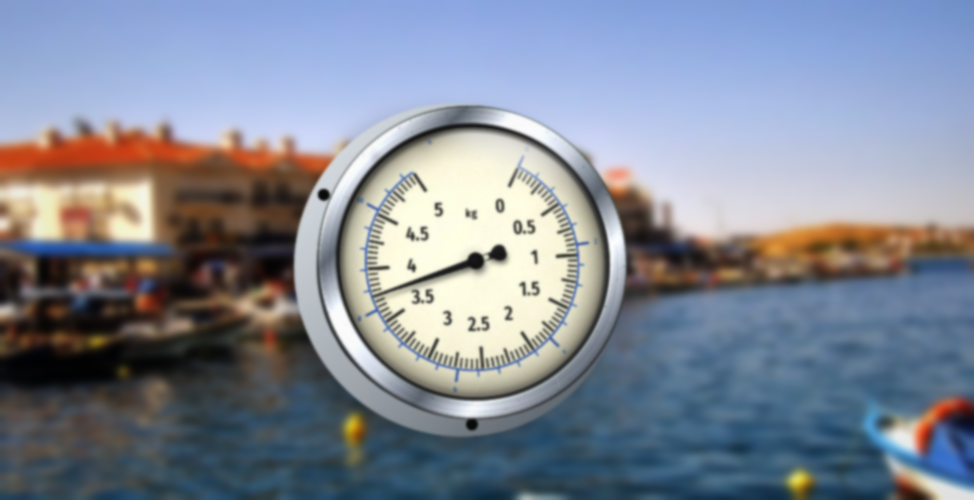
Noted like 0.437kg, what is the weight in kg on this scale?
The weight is 3.75kg
